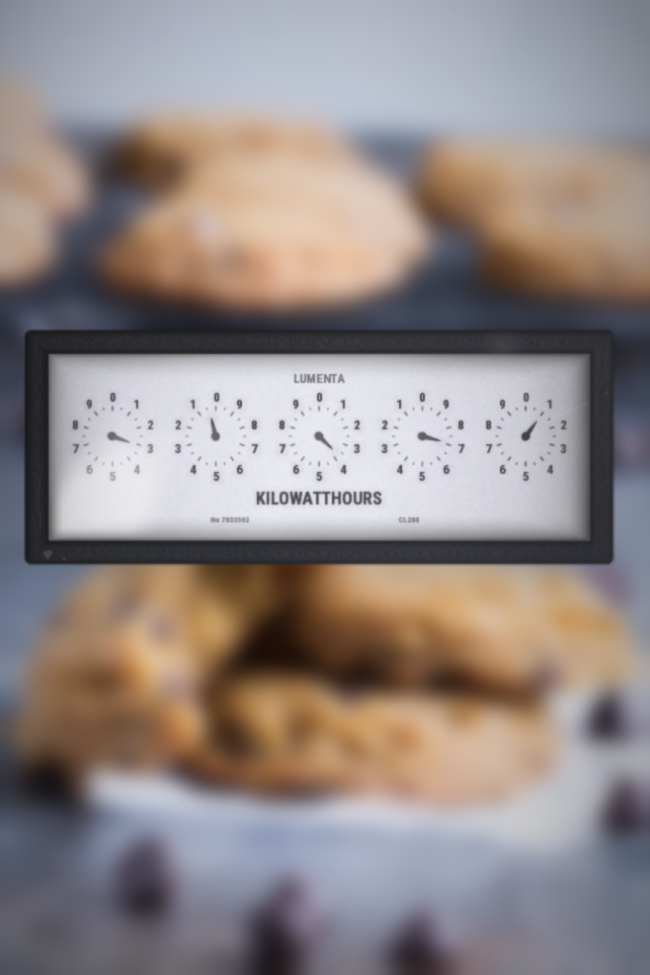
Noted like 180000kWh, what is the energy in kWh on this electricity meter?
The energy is 30371kWh
